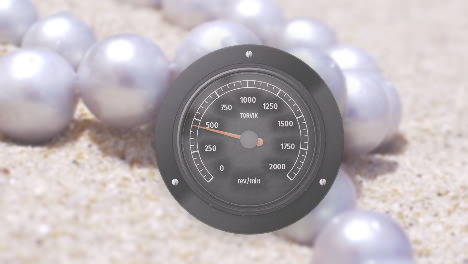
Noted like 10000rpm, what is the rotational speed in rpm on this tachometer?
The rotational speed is 450rpm
